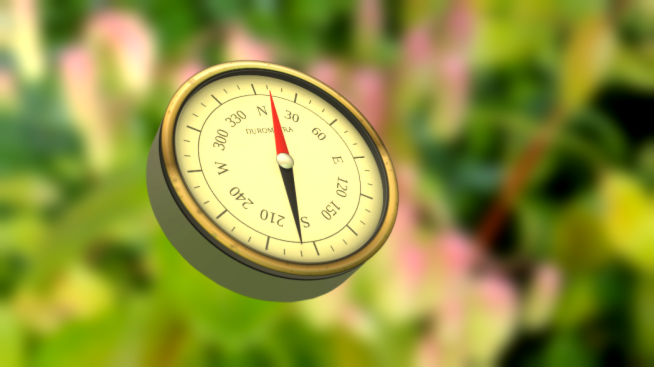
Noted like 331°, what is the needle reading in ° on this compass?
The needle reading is 10°
